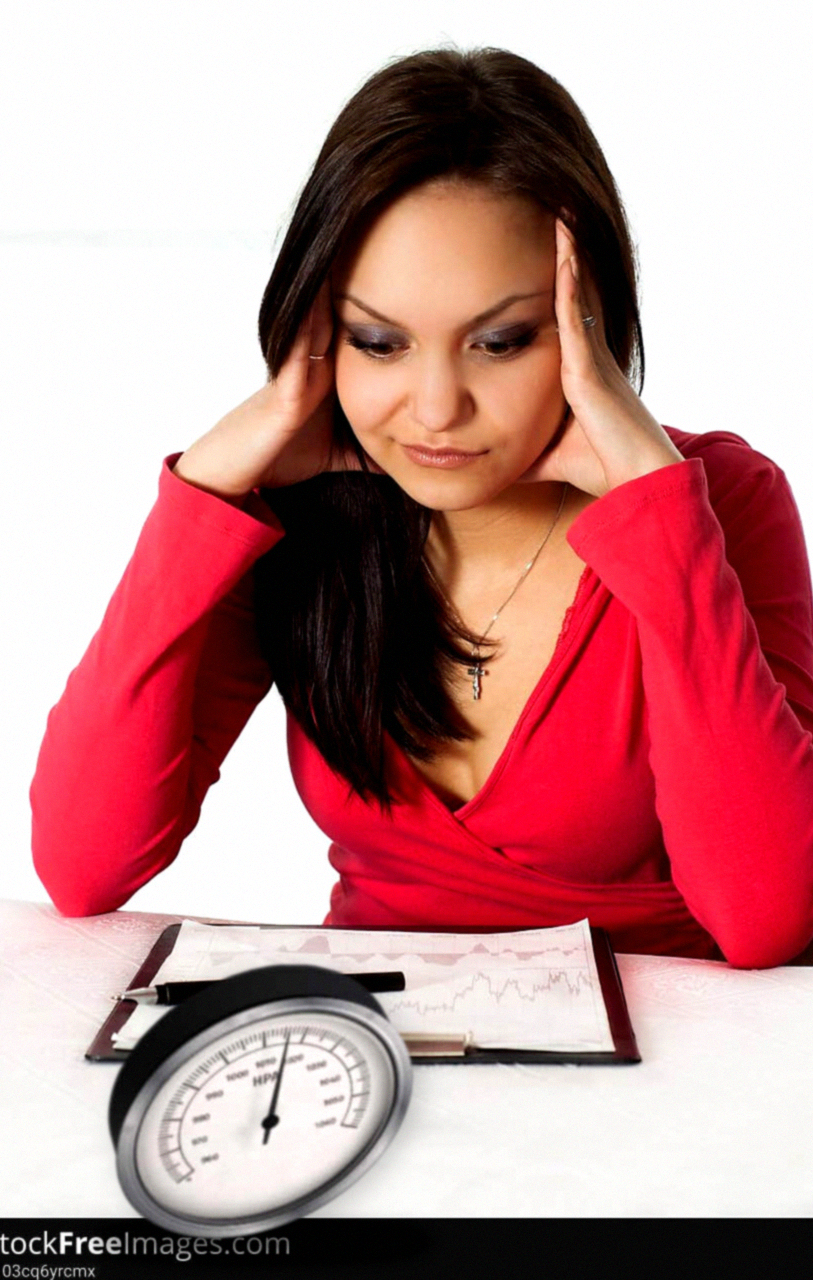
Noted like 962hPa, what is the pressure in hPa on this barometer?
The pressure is 1015hPa
